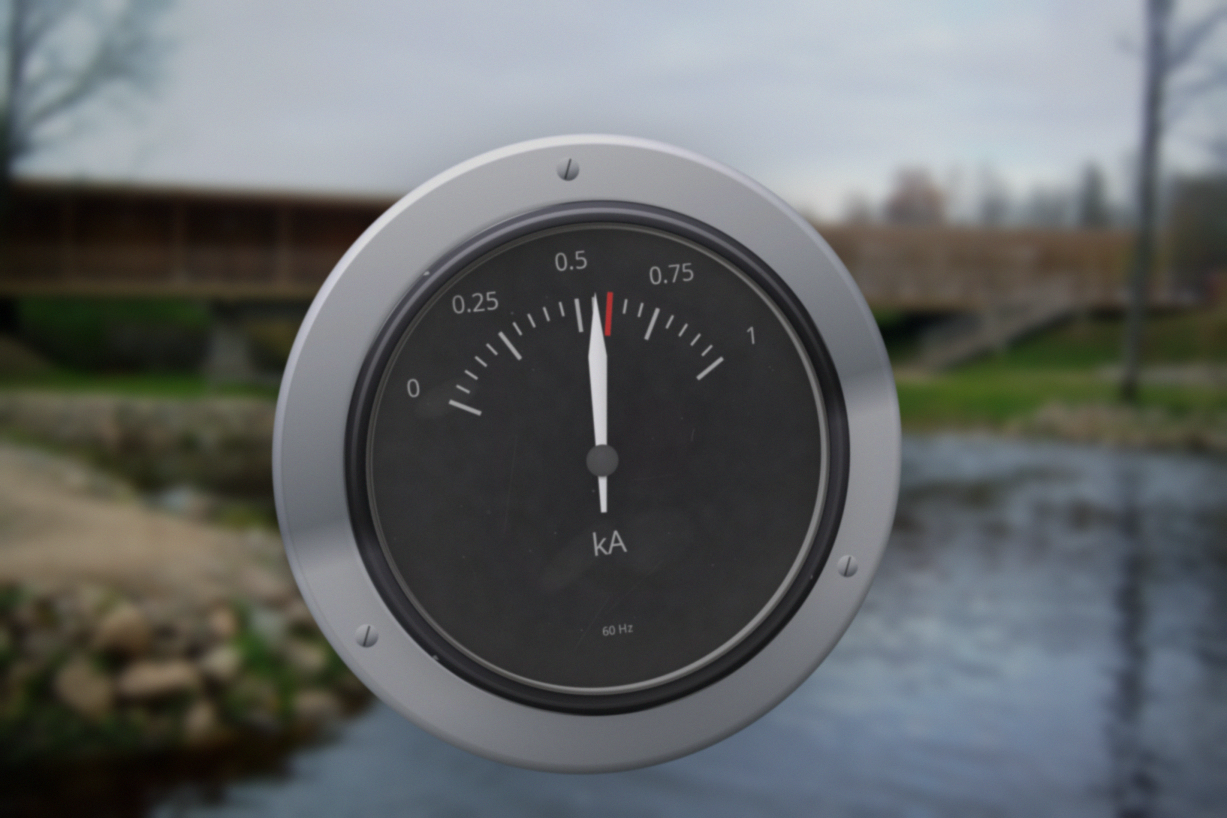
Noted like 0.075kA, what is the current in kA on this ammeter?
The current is 0.55kA
